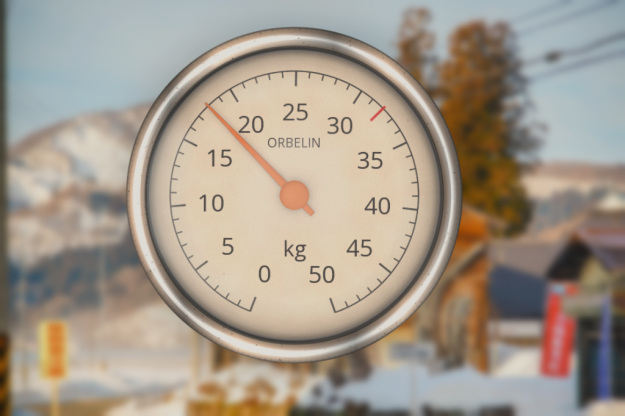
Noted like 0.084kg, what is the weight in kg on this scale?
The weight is 18kg
